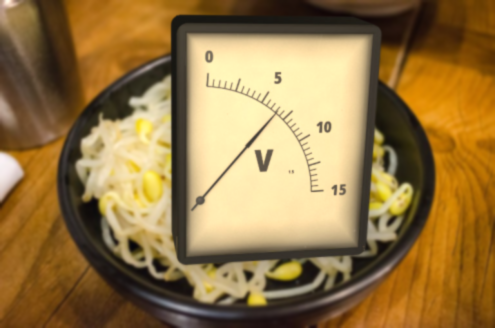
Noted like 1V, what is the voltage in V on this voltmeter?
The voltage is 6.5V
